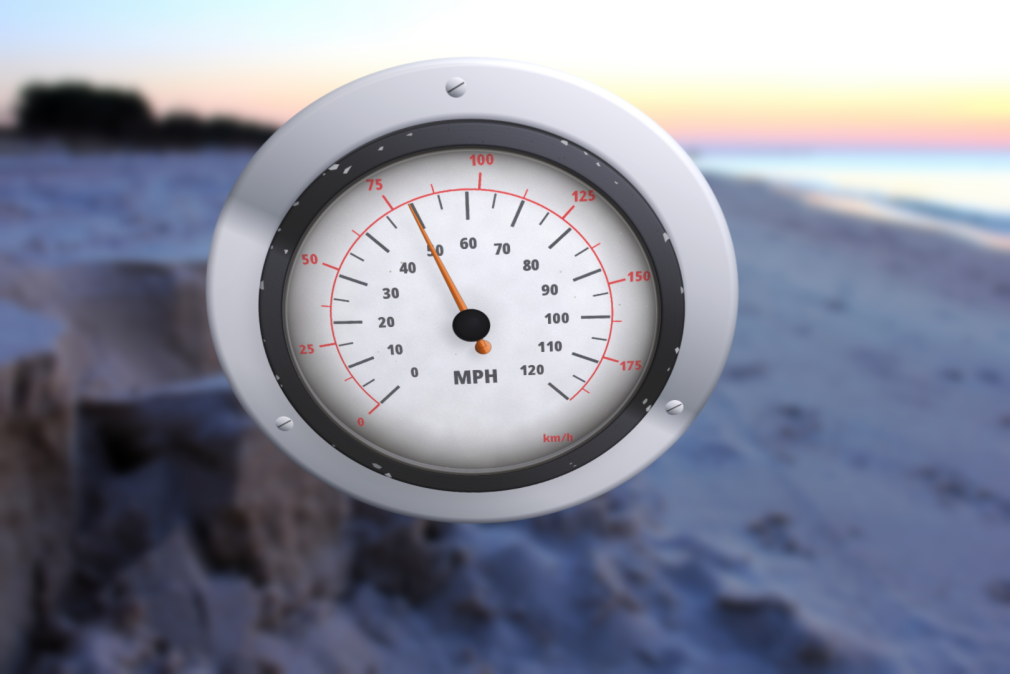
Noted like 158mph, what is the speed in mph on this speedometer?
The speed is 50mph
